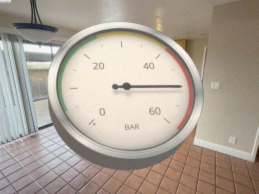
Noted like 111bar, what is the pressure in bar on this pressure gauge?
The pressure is 50bar
